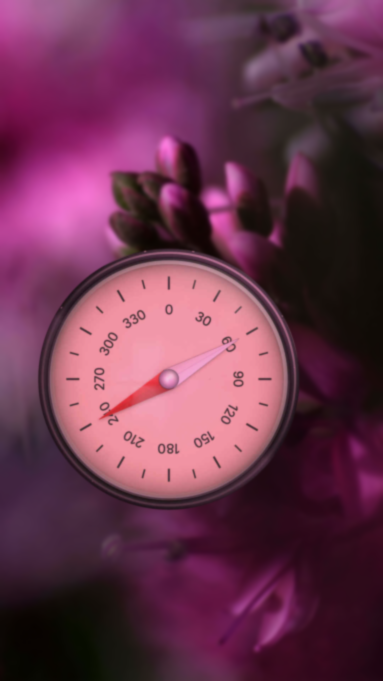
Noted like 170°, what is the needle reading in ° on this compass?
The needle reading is 240°
